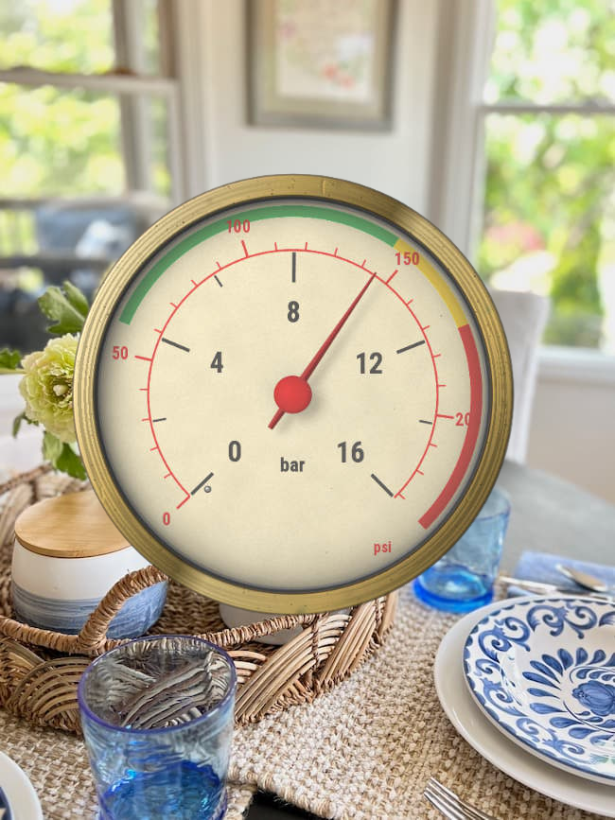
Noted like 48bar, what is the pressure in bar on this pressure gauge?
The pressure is 10bar
